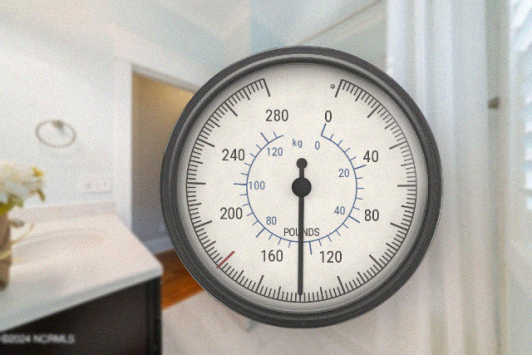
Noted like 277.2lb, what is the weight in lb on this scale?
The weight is 140lb
